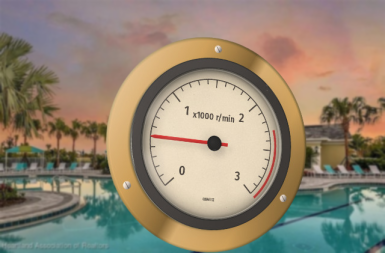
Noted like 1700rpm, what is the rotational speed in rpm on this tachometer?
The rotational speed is 500rpm
